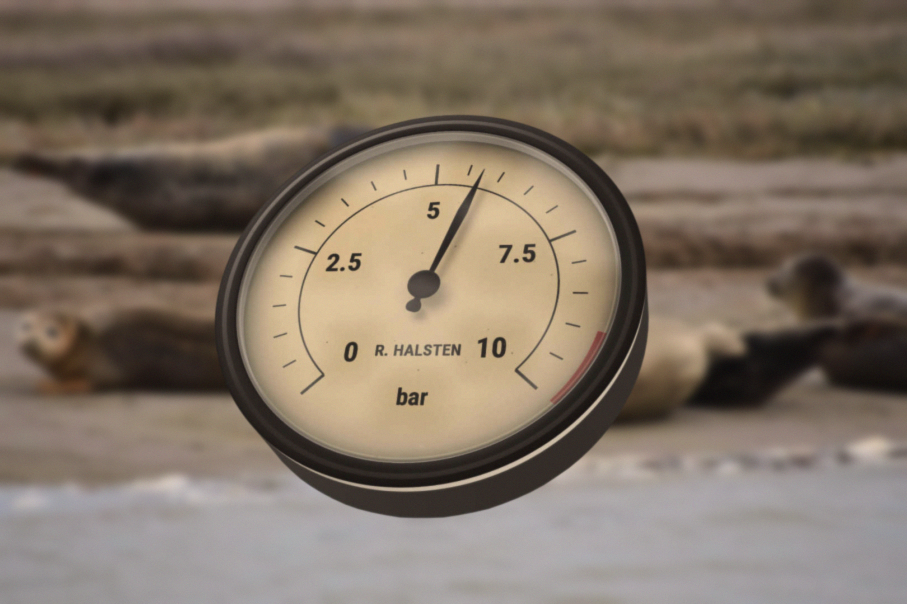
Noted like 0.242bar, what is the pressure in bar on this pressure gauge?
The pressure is 5.75bar
